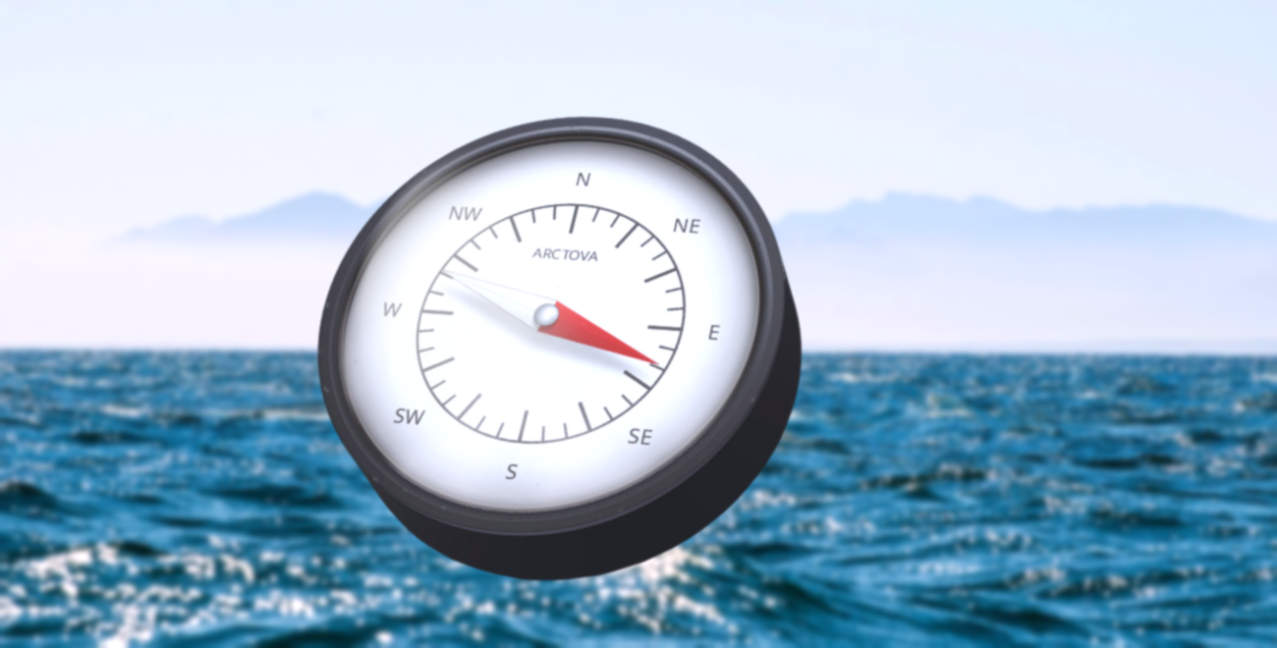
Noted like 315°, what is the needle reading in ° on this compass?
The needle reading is 110°
